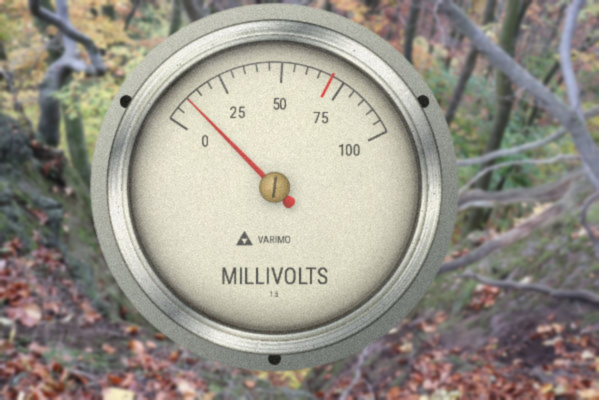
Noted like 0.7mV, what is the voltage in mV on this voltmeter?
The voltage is 10mV
